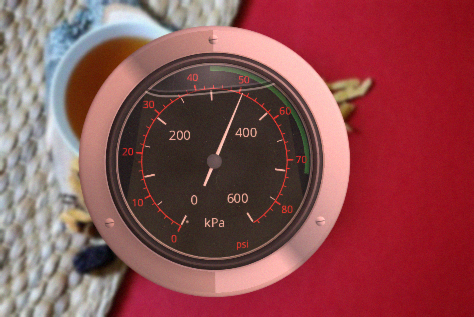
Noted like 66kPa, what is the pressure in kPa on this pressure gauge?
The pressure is 350kPa
